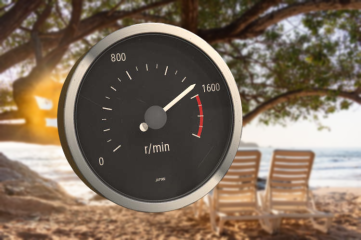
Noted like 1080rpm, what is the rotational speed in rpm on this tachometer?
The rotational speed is 1500rpm
